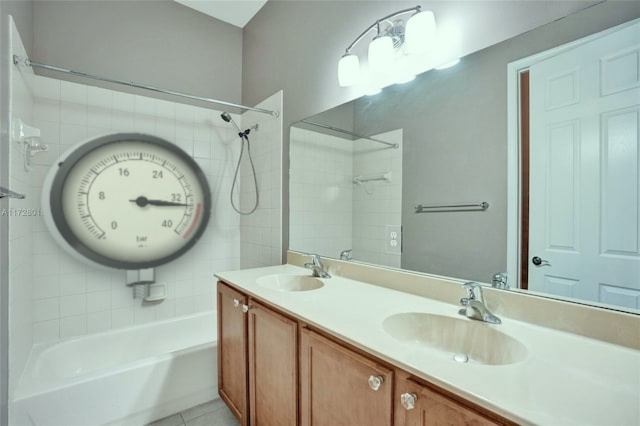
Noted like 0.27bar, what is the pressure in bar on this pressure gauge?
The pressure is 34bar
